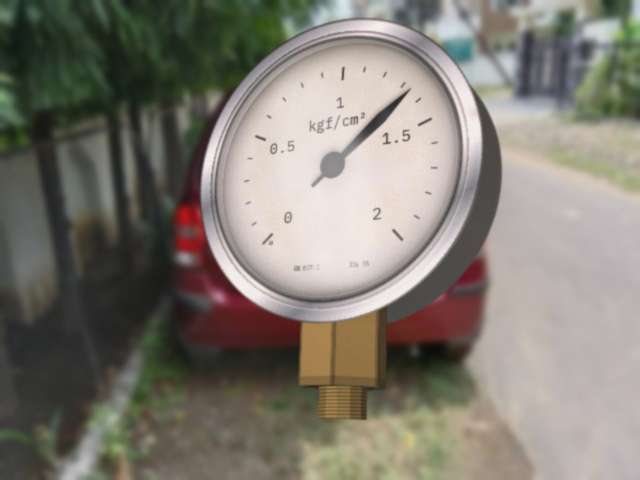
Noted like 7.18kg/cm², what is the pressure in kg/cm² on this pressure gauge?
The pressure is 1.35kg/cm²
